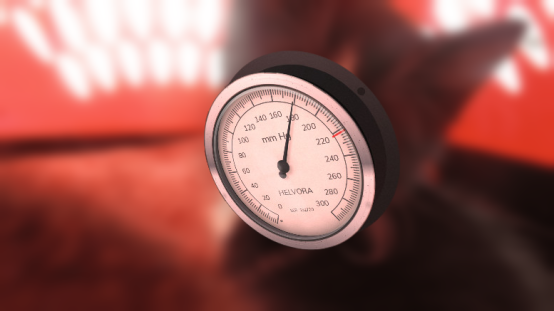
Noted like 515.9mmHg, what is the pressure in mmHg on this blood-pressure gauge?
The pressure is 180mmHg
